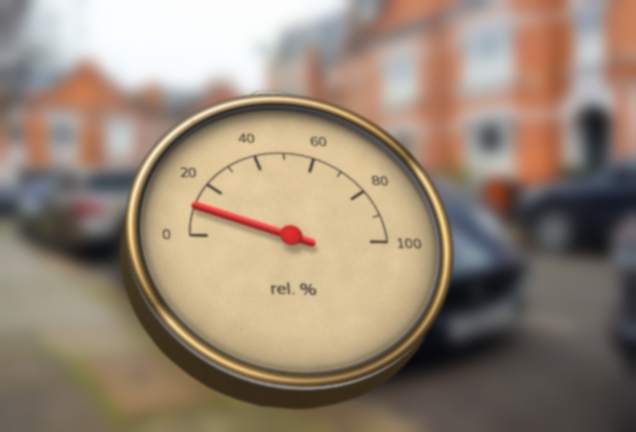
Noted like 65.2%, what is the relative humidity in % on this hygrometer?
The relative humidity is 10%
